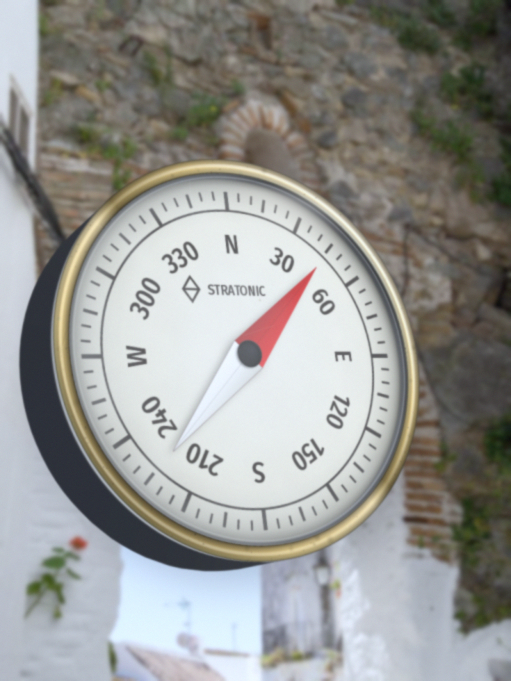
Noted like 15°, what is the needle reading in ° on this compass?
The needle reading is 45°
